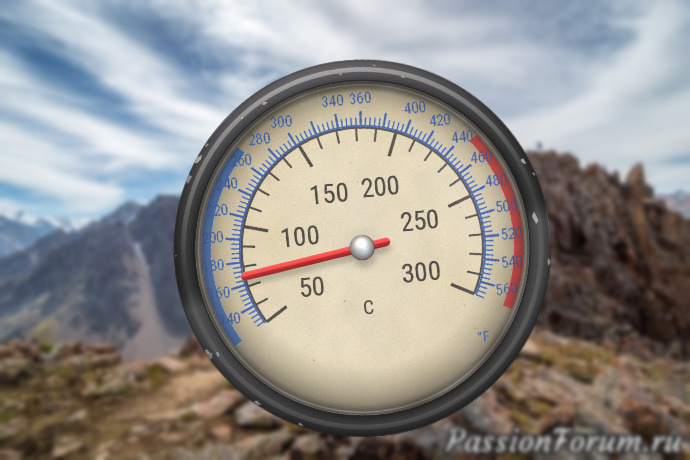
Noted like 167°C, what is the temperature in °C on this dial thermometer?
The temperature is 75°C
